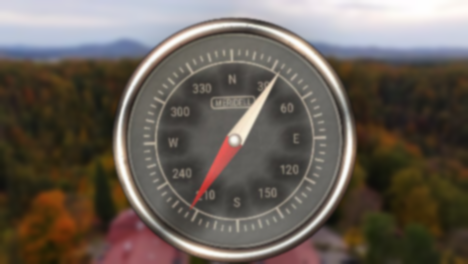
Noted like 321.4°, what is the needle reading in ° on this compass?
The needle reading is 215°
